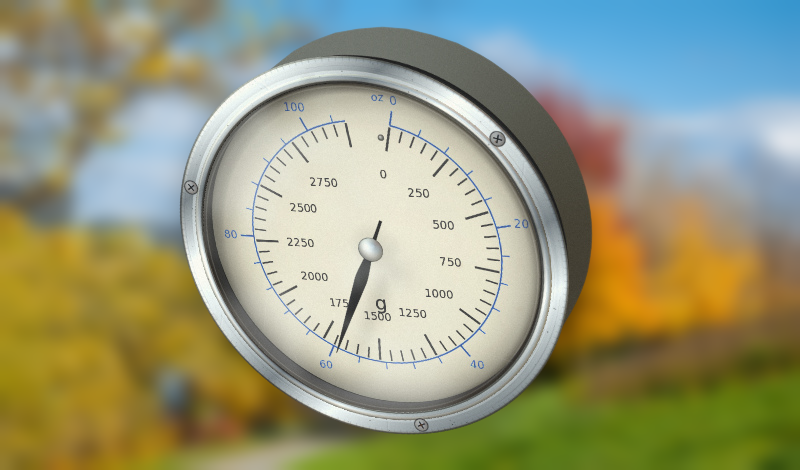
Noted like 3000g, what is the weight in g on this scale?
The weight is 1675g
